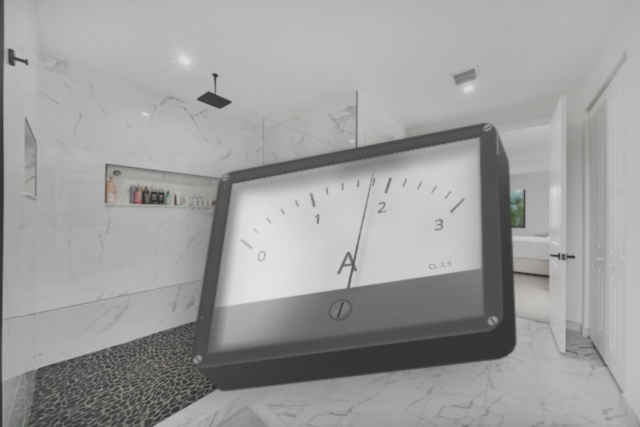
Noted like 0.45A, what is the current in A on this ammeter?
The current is 1.8A
